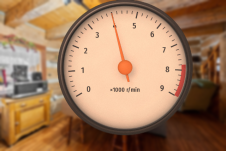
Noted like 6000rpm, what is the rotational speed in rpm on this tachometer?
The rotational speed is 4000rpm
